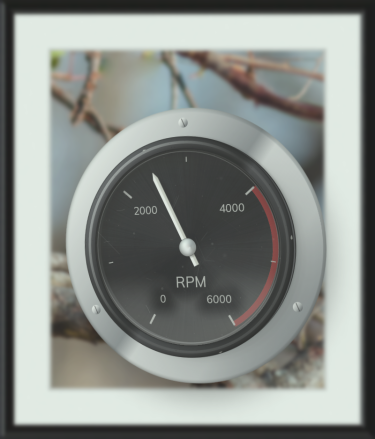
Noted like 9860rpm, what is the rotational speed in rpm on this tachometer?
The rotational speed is 2500rpm
